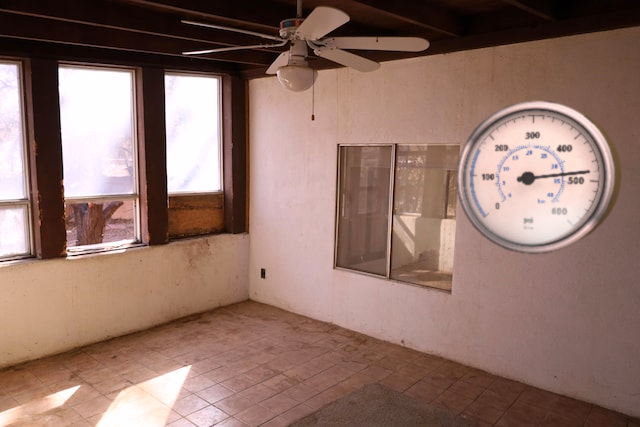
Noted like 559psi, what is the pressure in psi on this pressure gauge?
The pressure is 480psi
